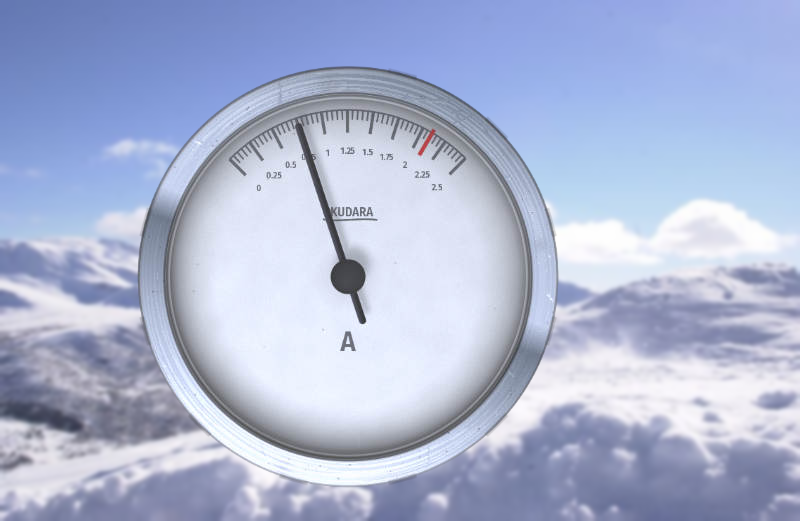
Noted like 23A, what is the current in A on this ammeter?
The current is 0.75A
